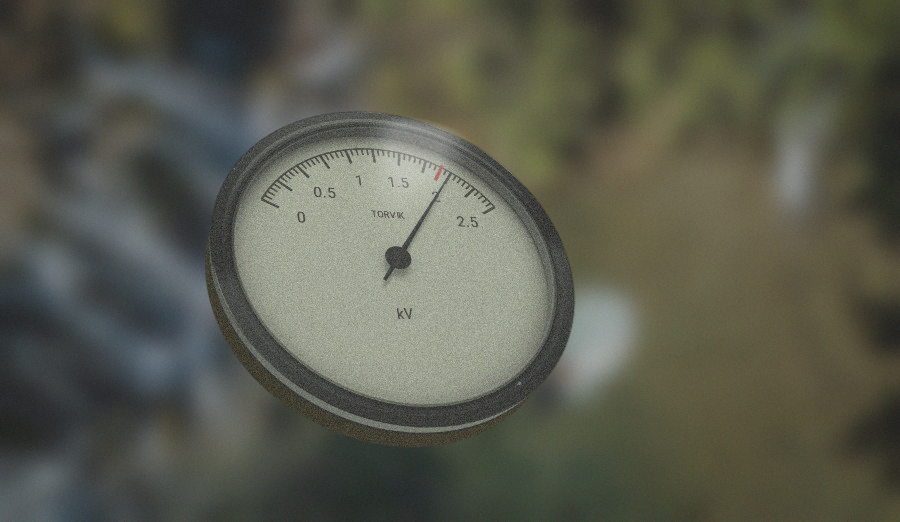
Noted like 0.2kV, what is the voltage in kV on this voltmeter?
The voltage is 2kV
